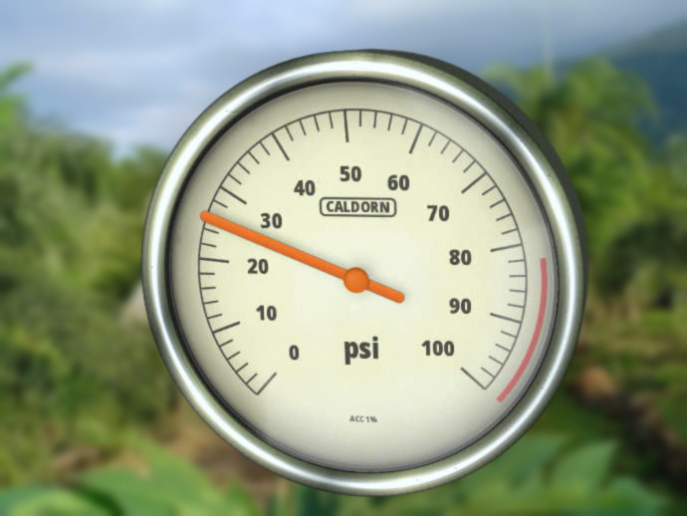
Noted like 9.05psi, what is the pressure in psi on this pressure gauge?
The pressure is 26psi
